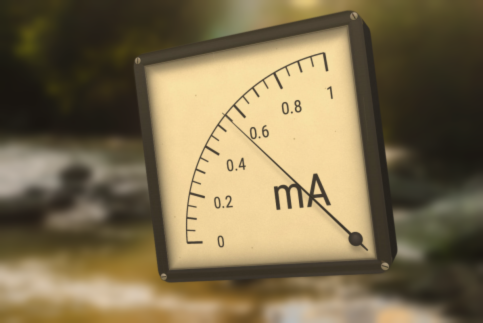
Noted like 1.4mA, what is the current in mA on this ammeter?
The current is 0.55mA
